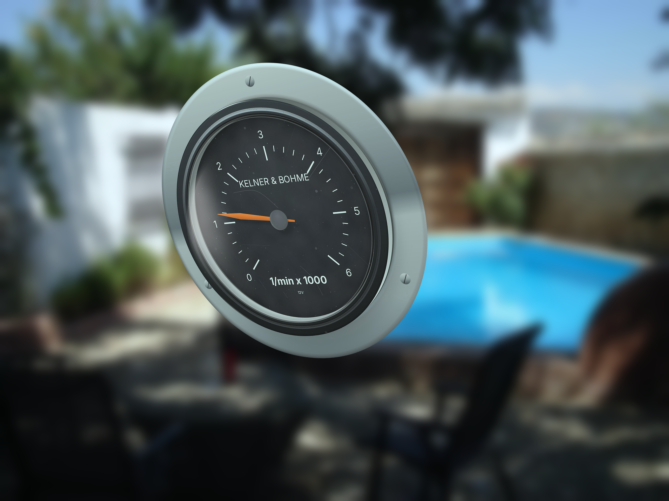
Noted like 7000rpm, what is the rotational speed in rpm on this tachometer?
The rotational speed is 1200rpm
